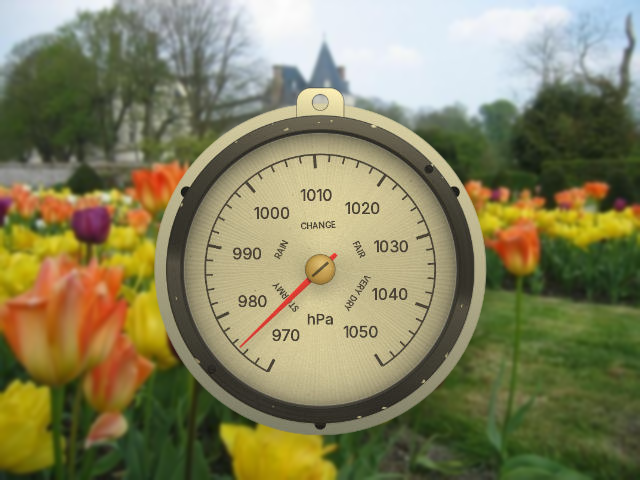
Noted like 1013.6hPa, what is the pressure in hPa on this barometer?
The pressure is 975hPa
